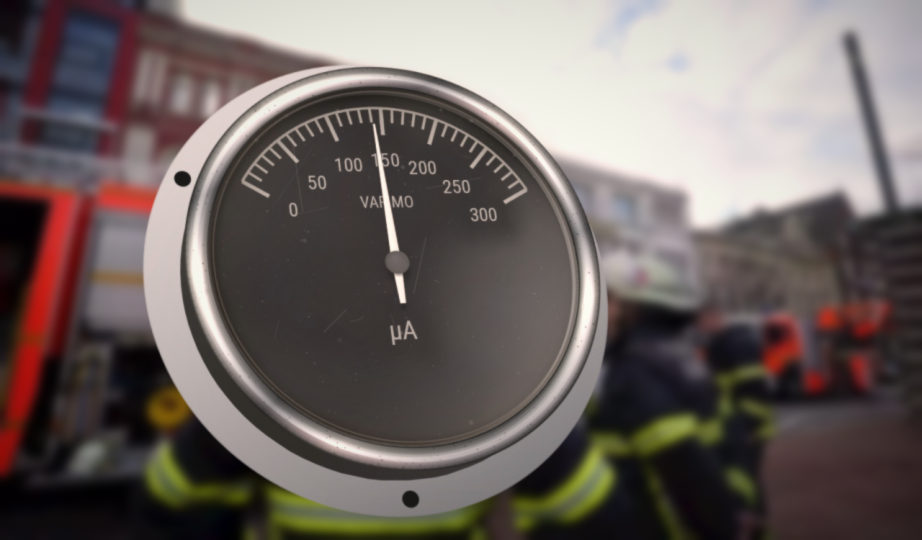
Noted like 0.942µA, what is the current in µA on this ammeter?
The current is 140µA
